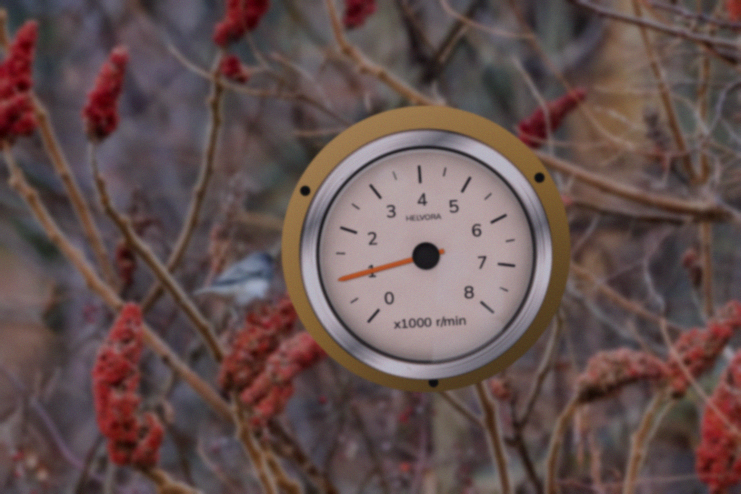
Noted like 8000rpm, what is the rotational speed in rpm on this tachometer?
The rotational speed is 1000rpm
